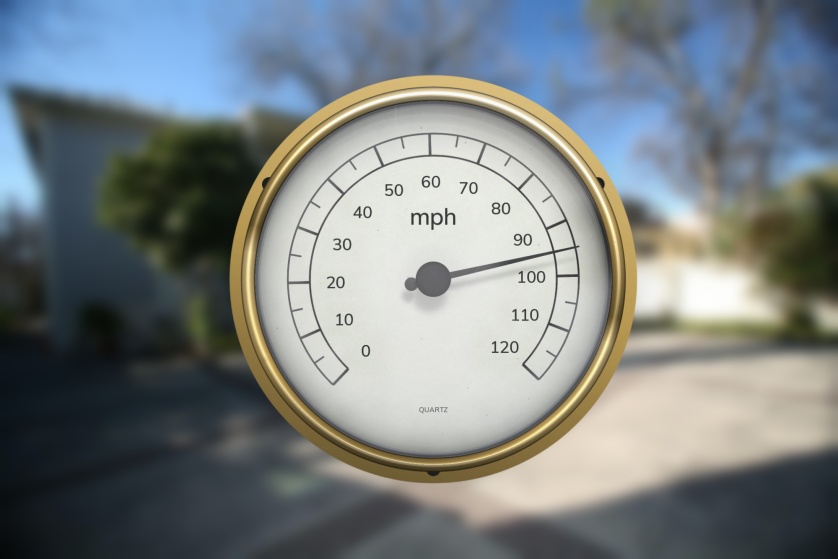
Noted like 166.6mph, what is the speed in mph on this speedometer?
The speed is 95mph
